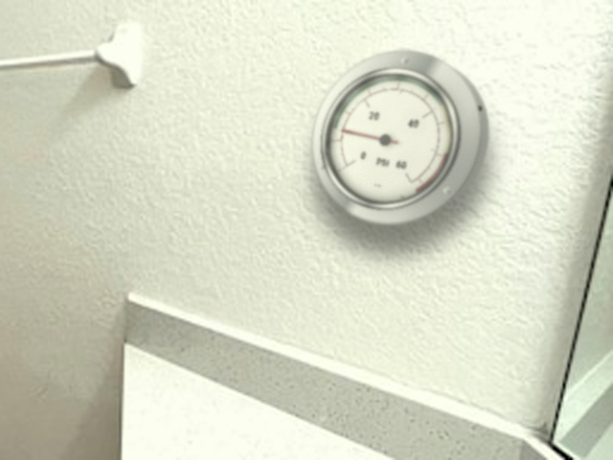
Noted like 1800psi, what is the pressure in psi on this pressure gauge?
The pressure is 10psi
